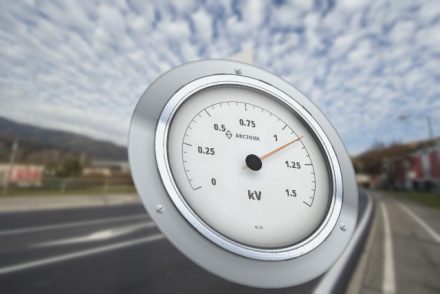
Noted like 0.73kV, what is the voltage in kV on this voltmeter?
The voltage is 1.1kV
